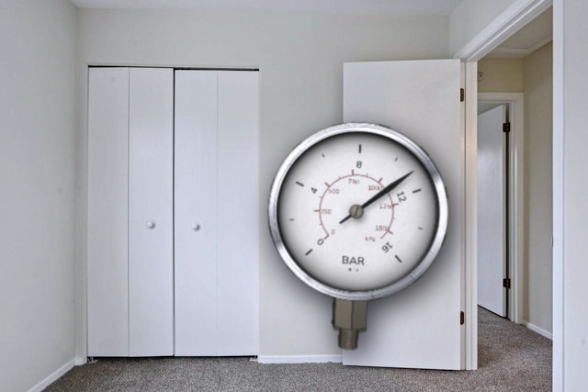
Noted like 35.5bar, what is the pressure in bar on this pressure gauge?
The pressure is 11bar
